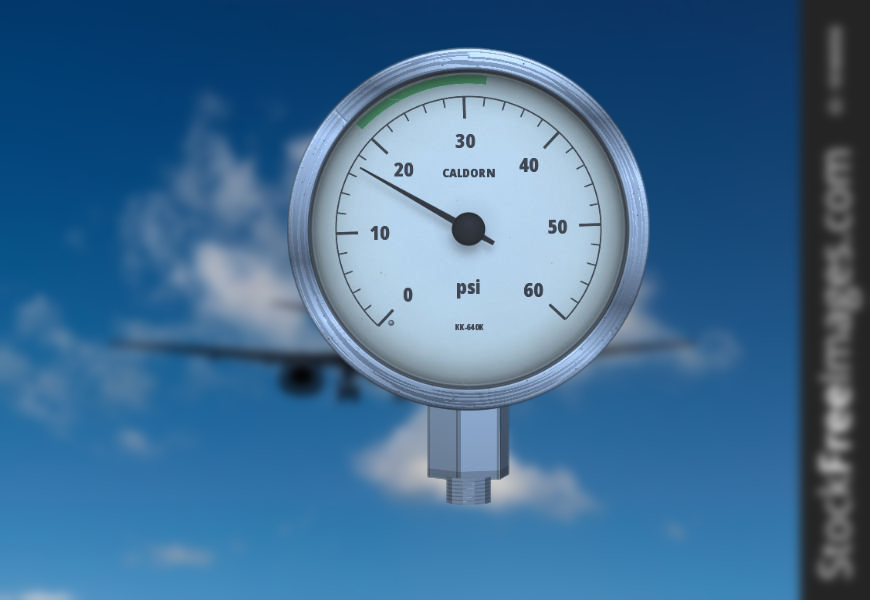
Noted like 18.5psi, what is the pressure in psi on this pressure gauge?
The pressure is 17psi
